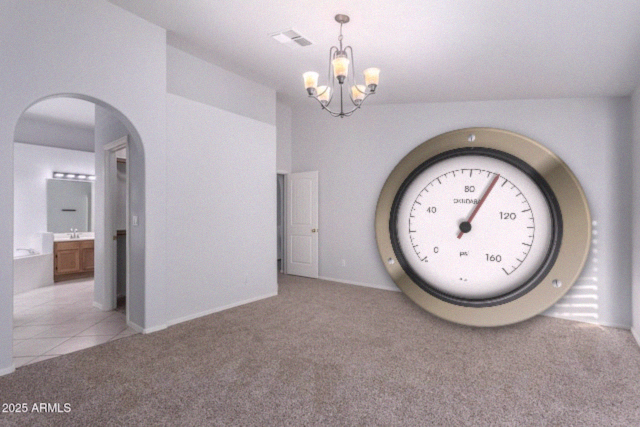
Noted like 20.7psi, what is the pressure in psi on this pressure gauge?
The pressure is 95psi
